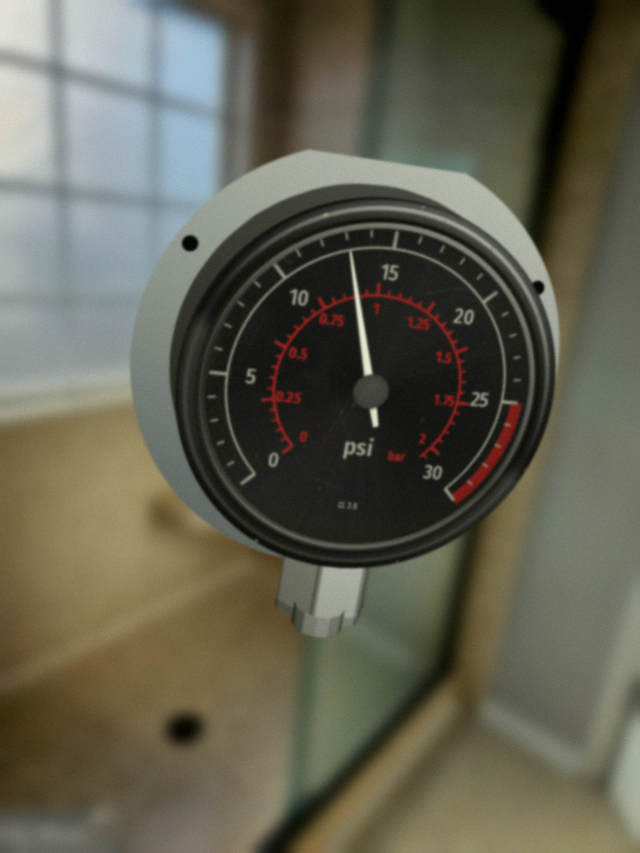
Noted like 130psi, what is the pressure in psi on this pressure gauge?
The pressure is 13psi
